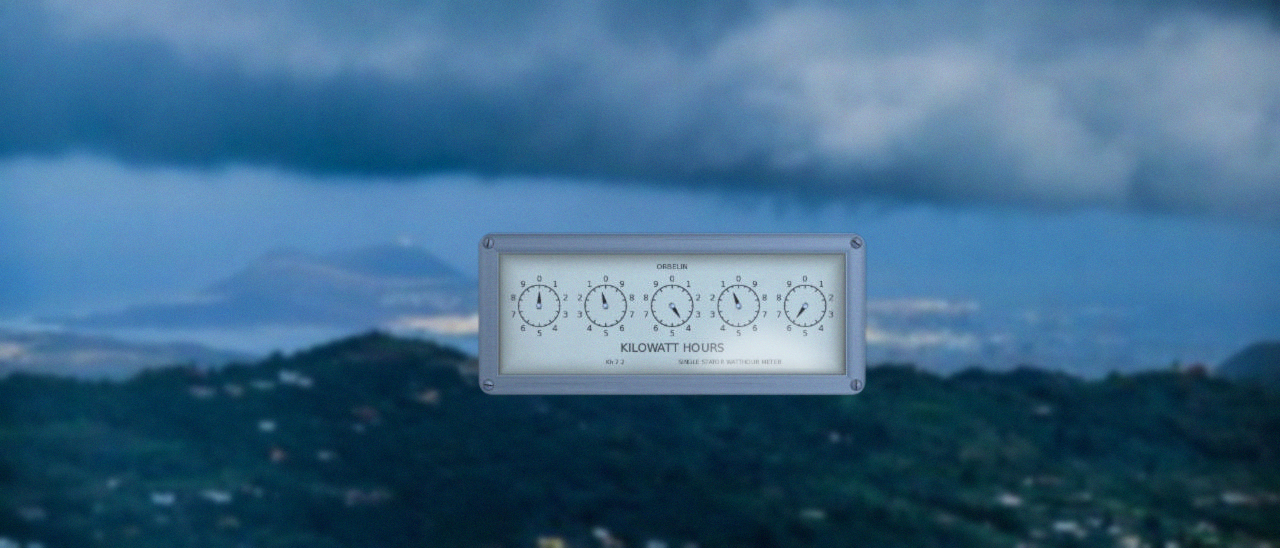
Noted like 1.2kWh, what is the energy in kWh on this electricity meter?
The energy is 406kWh
